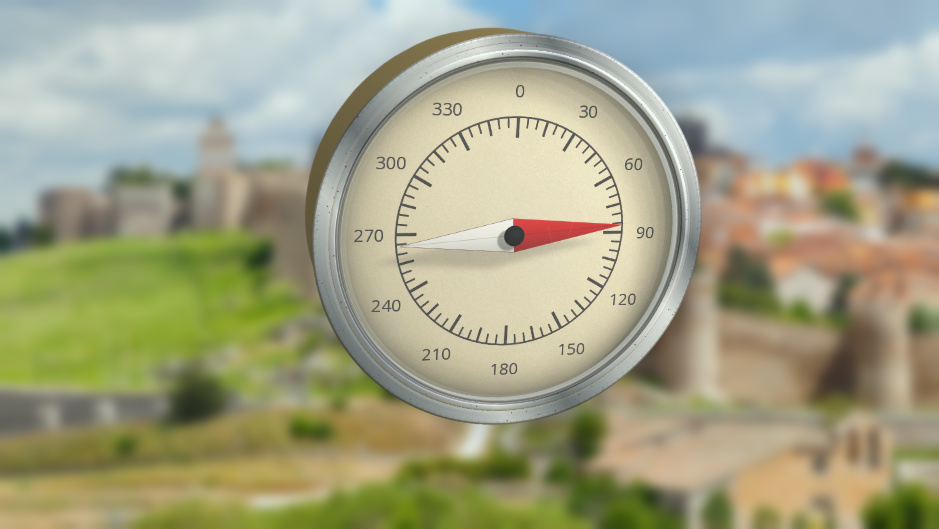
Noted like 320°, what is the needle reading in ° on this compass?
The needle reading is 85°
